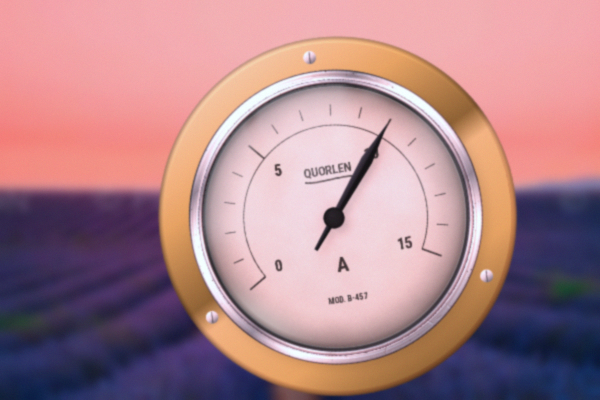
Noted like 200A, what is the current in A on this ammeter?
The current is 10A
